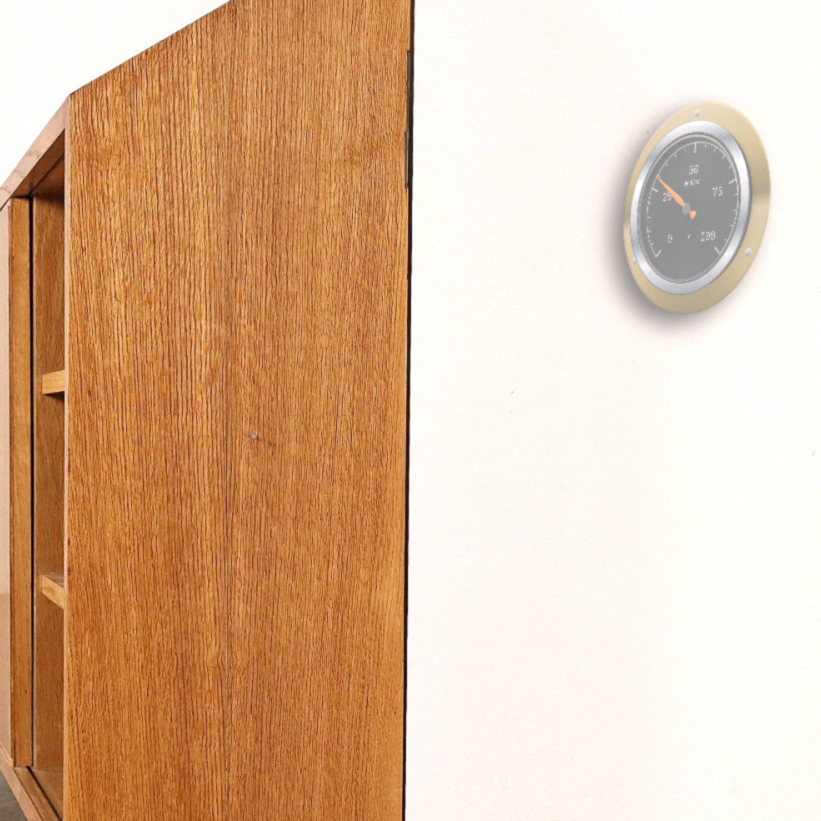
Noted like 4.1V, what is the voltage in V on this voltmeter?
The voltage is 30V
